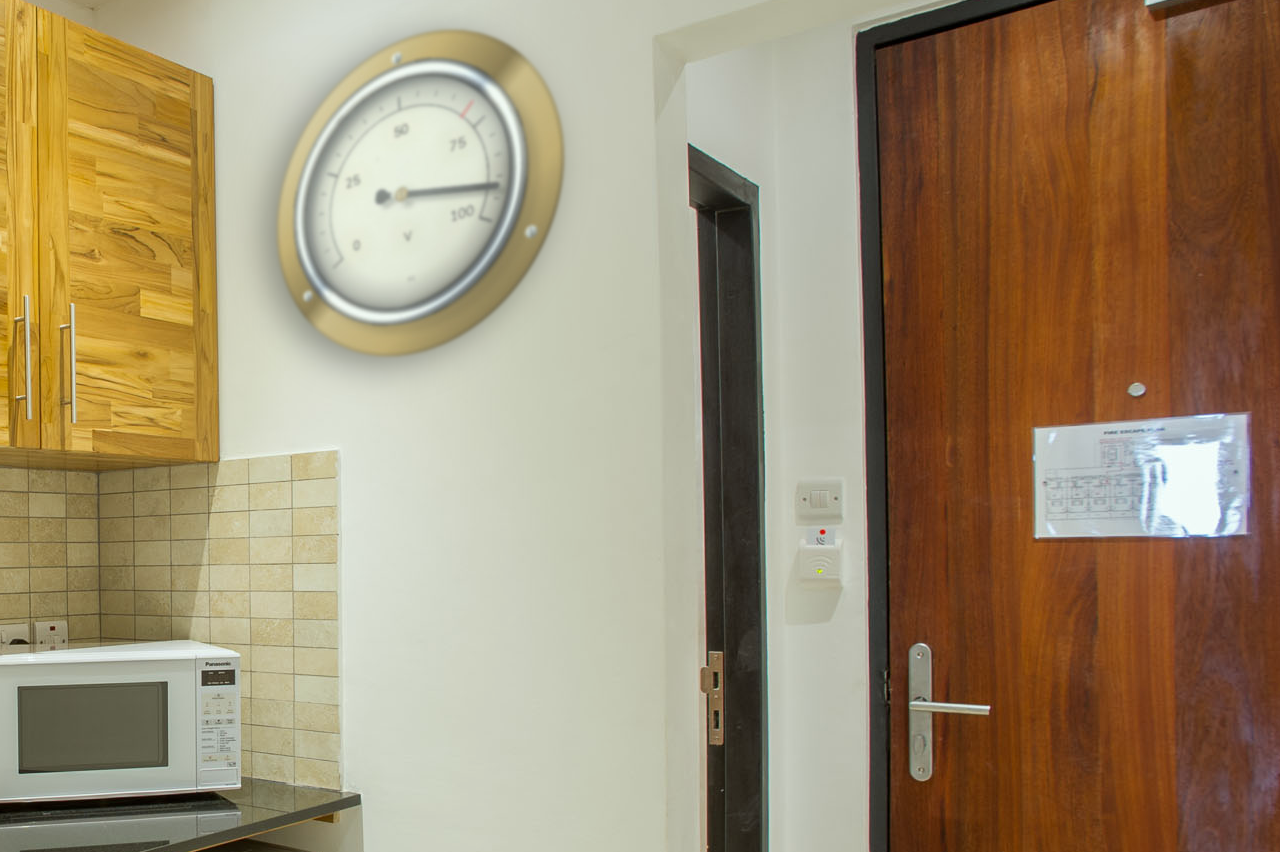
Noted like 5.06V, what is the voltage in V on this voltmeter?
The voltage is 92.5V
